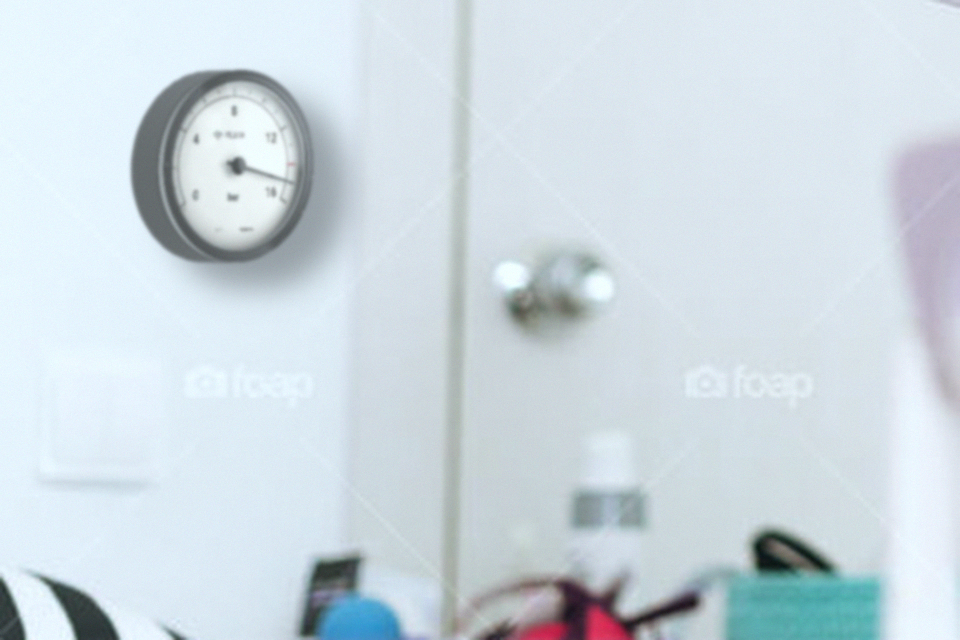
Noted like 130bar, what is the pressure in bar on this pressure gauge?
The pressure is 15bar
